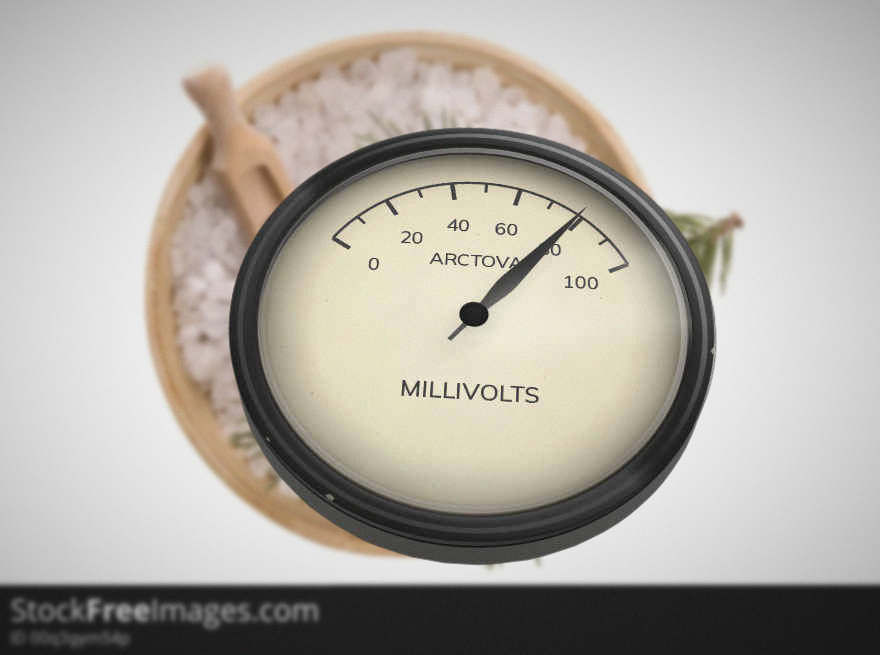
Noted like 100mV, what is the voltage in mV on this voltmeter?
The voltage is 80mV
